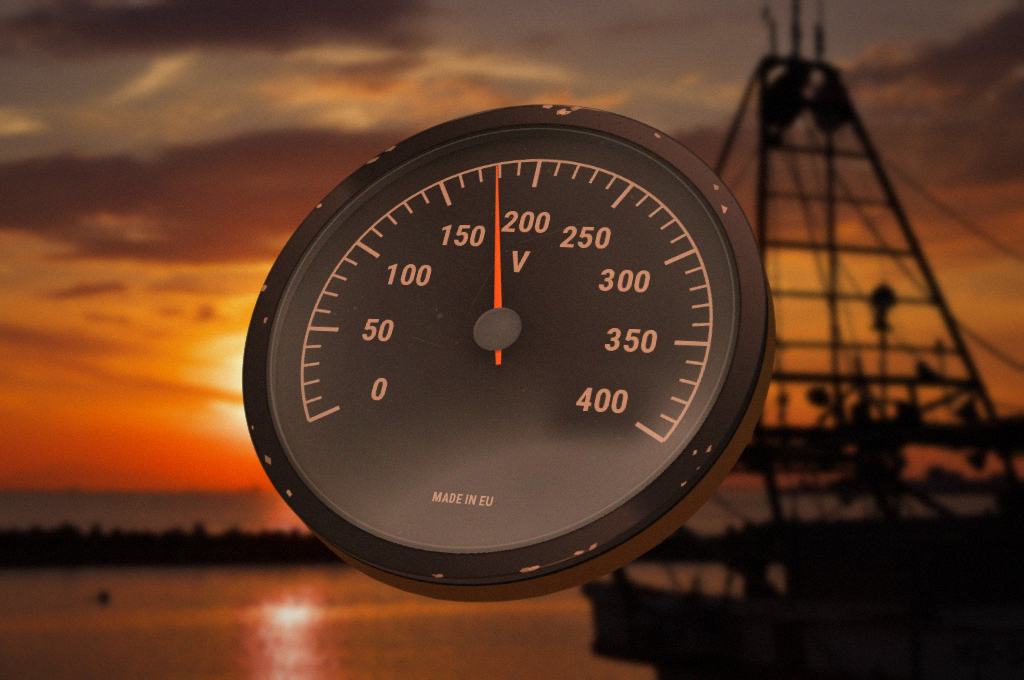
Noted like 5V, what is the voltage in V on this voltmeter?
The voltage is 180V
